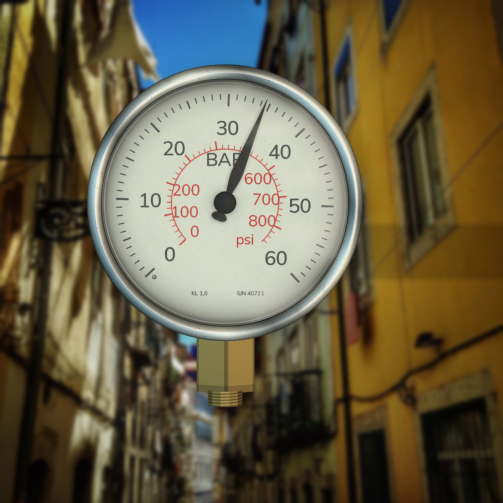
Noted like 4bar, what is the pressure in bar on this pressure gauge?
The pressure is 34.5bar
